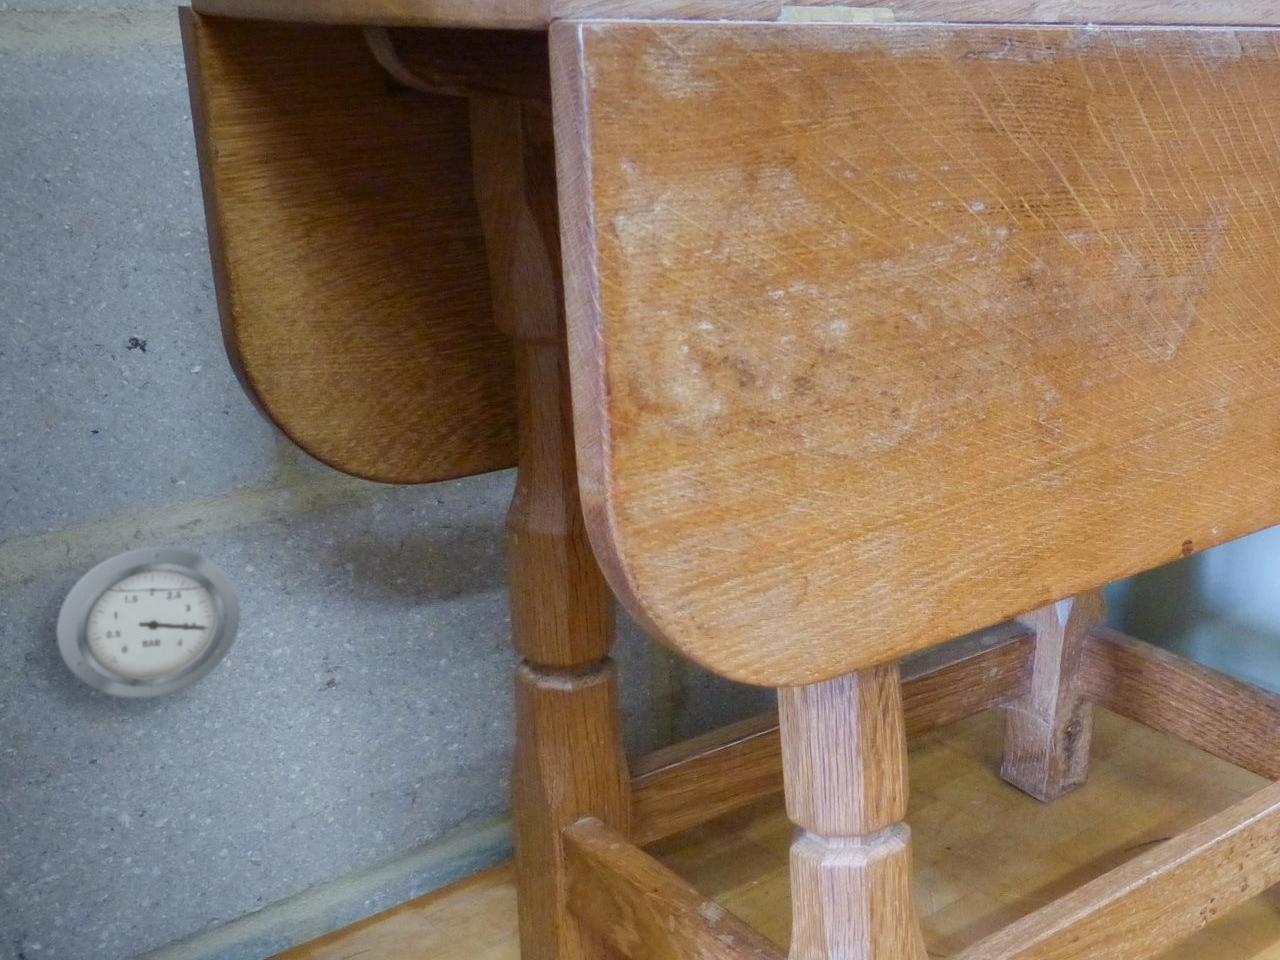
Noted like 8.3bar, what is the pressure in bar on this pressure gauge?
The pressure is 3.5bar
